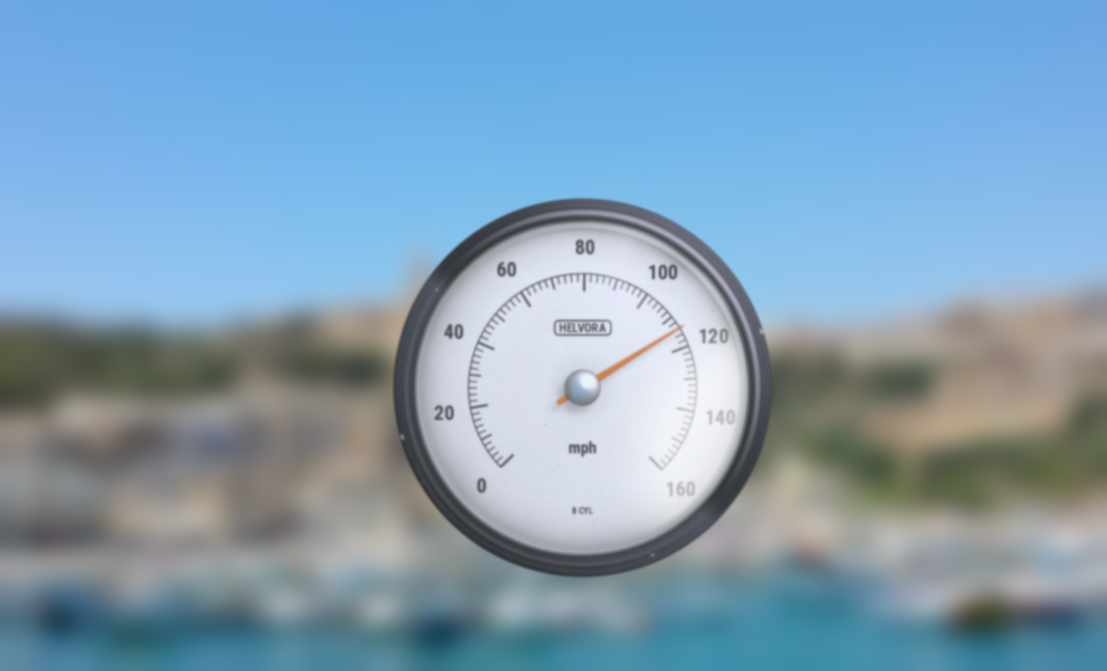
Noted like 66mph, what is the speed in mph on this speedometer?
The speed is 114mph
